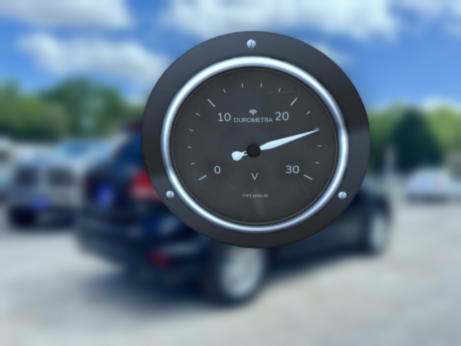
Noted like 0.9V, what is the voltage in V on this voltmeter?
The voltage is 24V
